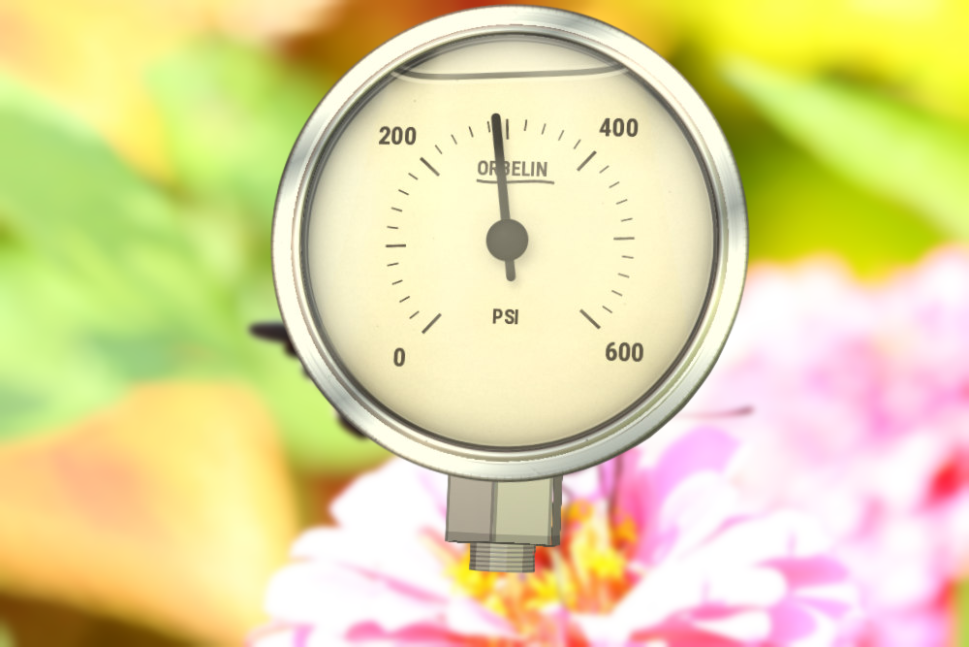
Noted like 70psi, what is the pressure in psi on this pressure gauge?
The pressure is 290psi
